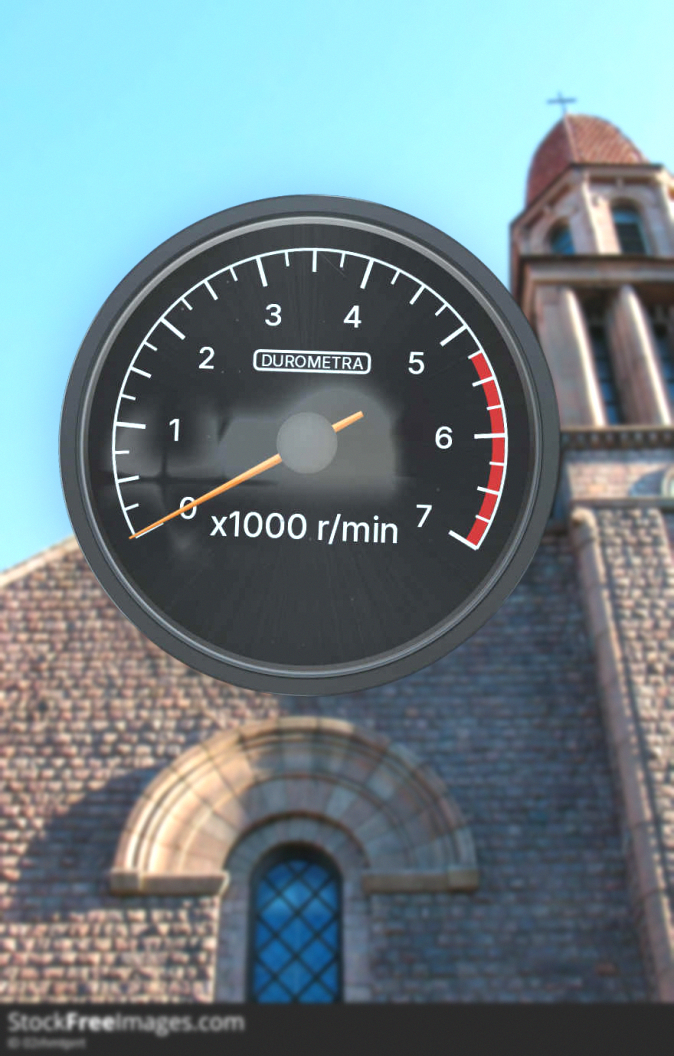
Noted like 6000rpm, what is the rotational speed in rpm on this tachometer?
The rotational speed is 0rpm
